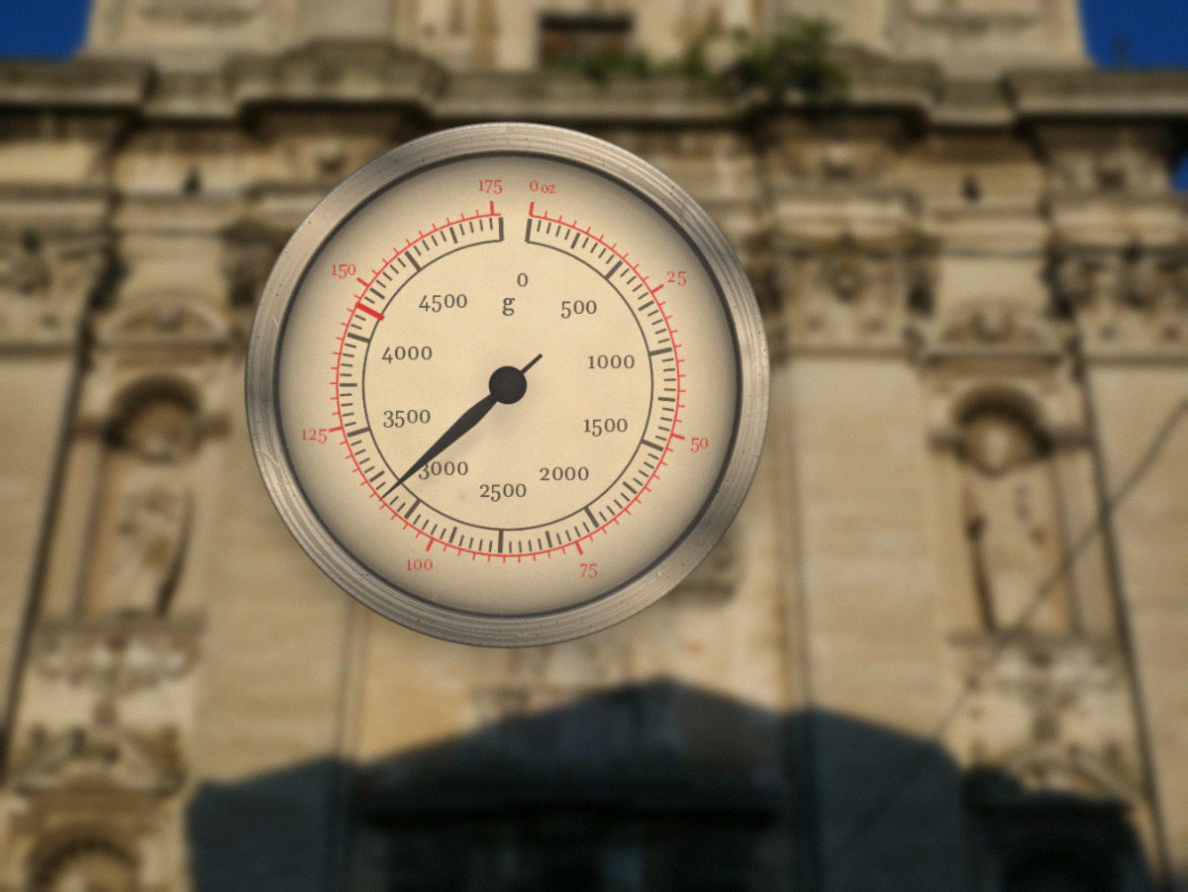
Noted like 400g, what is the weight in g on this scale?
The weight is 3150g
